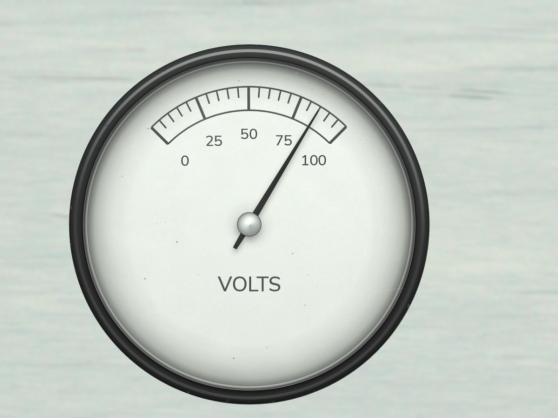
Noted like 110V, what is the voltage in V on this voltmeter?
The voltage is 85V
